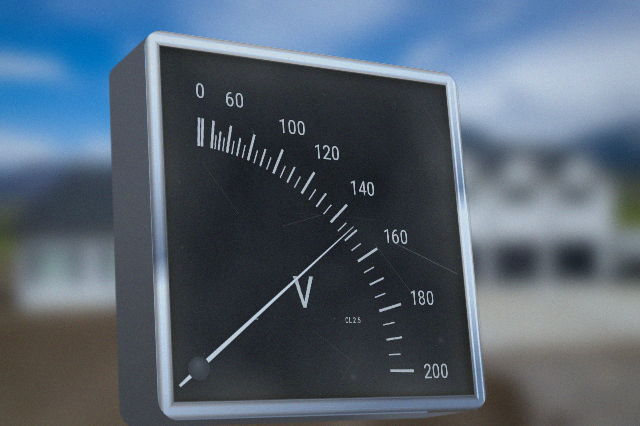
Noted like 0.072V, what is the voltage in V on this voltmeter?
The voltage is 147.5V
